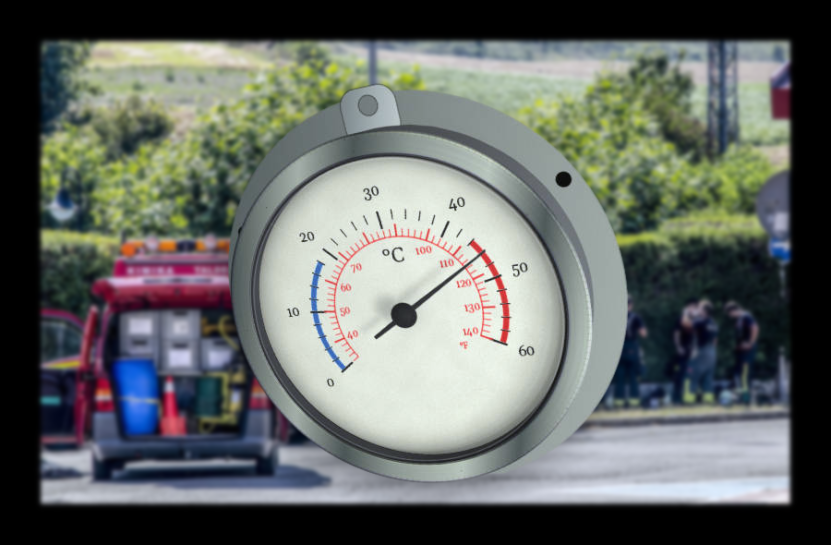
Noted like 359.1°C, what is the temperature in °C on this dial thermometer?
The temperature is 46°C
